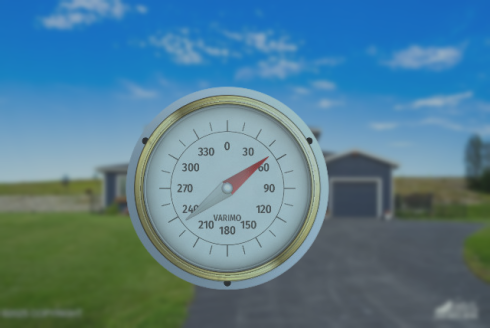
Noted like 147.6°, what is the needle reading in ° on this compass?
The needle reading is 52.5°
